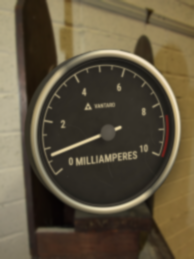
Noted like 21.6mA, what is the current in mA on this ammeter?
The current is 0.75mA
